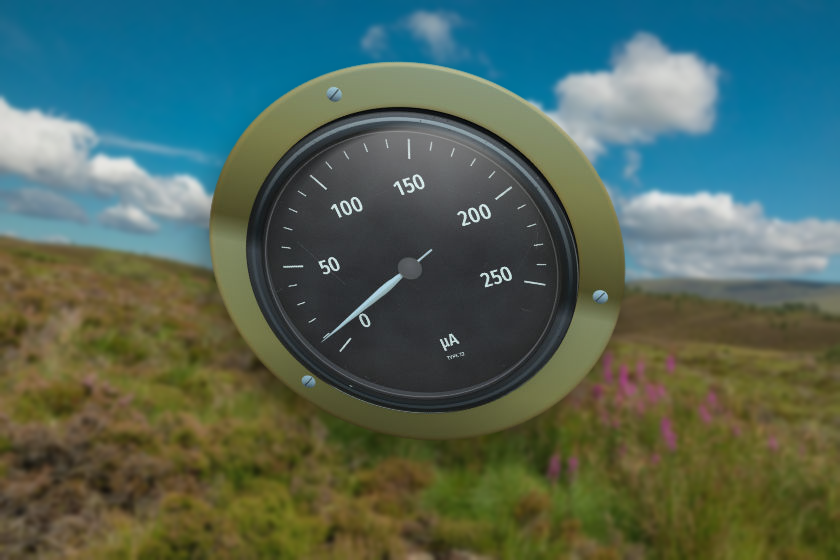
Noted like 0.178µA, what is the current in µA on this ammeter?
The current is 10µA
